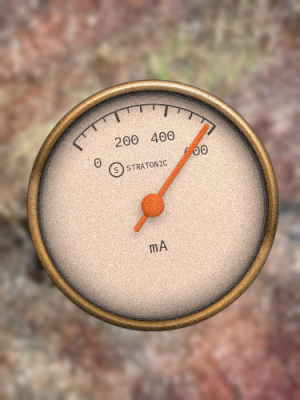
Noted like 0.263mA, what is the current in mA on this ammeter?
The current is 575mA
